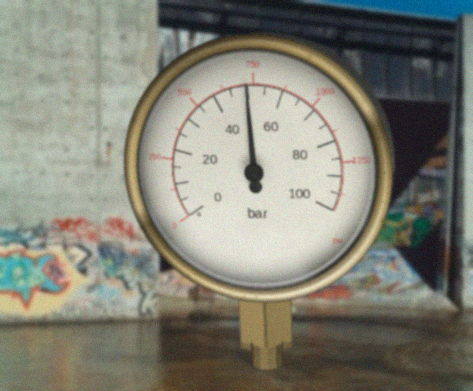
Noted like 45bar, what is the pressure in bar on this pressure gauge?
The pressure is 50bar
